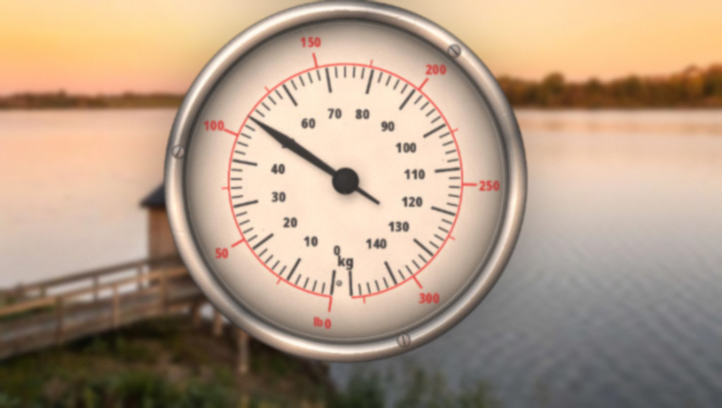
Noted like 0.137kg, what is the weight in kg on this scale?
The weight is 50kg
